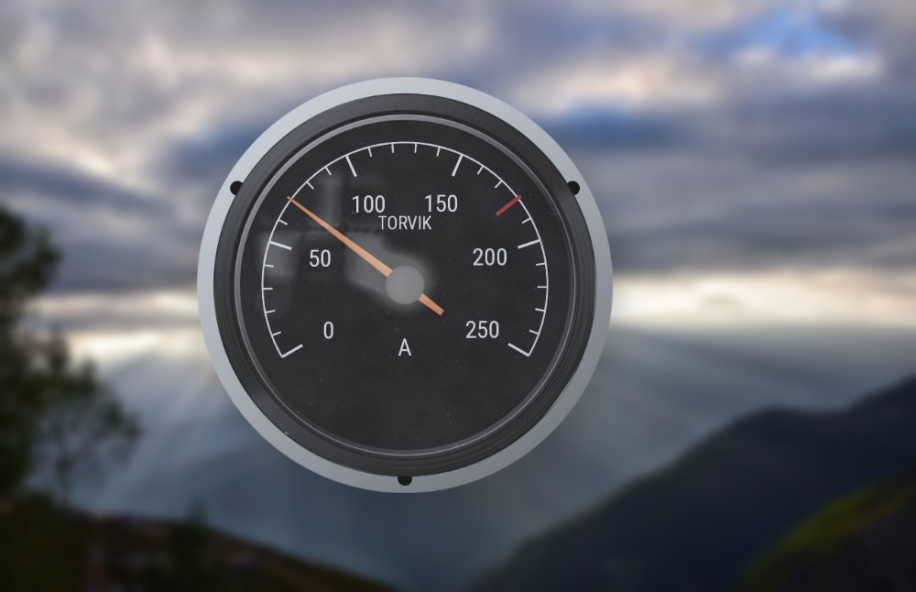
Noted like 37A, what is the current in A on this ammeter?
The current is 70A
